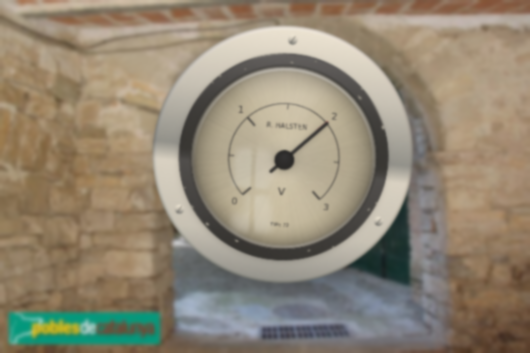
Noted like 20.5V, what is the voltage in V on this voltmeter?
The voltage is 2V
